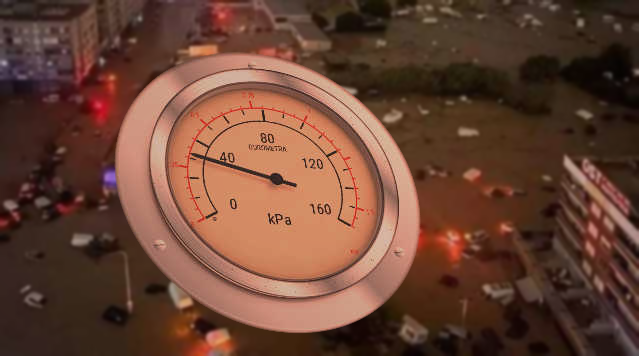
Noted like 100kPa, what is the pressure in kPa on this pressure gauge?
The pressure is 30kPa
